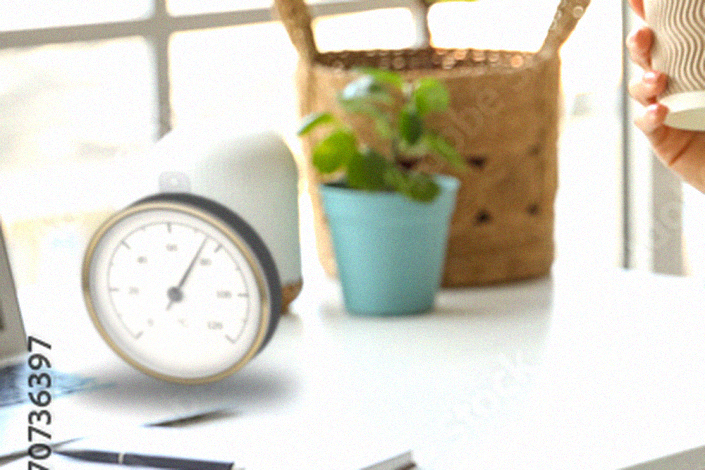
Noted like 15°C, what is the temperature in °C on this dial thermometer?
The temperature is 75°C
